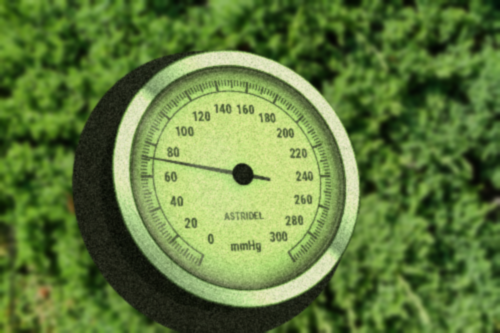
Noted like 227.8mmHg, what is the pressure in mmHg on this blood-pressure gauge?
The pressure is 70mmHg
